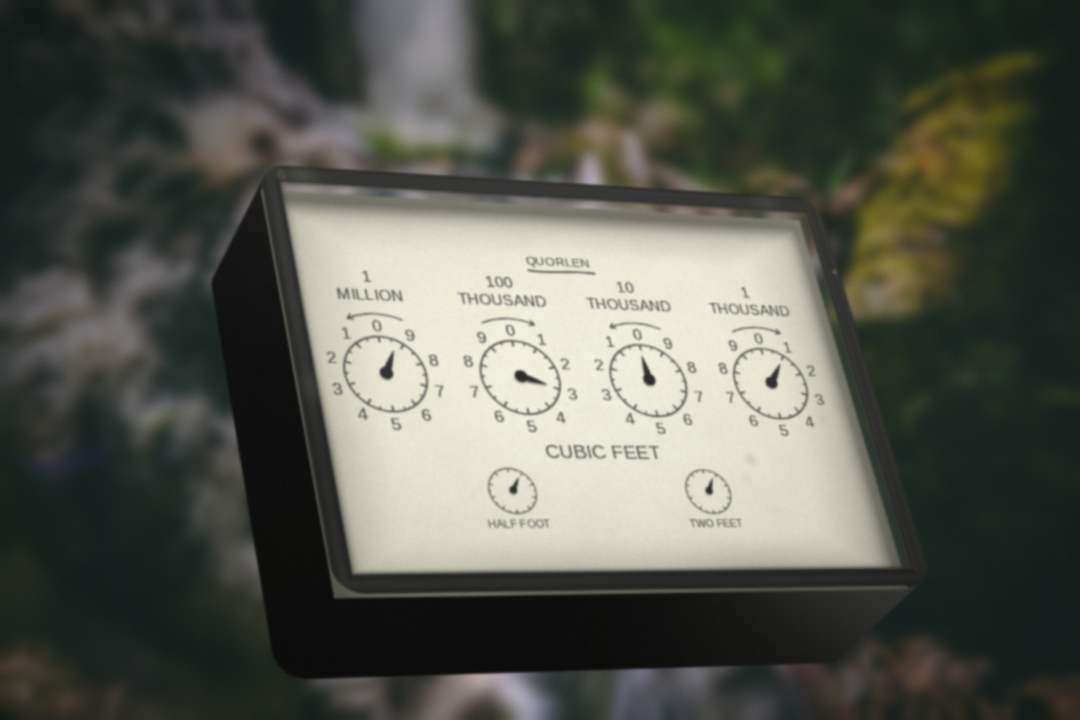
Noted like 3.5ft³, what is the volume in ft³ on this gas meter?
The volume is 930100ft³
